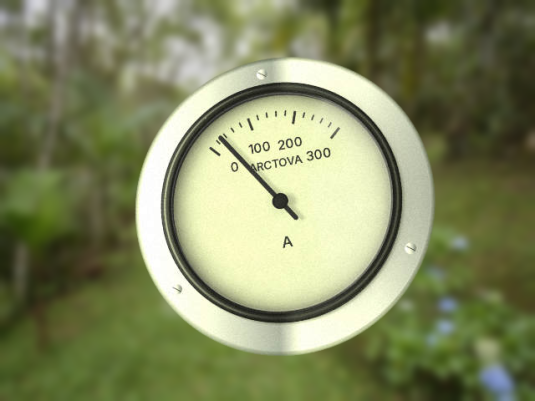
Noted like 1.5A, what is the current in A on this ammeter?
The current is 30A
